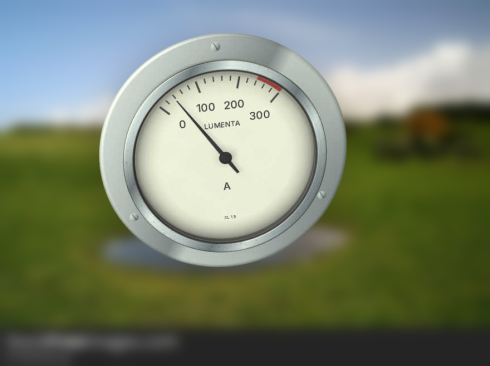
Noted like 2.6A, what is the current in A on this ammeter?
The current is 40A
